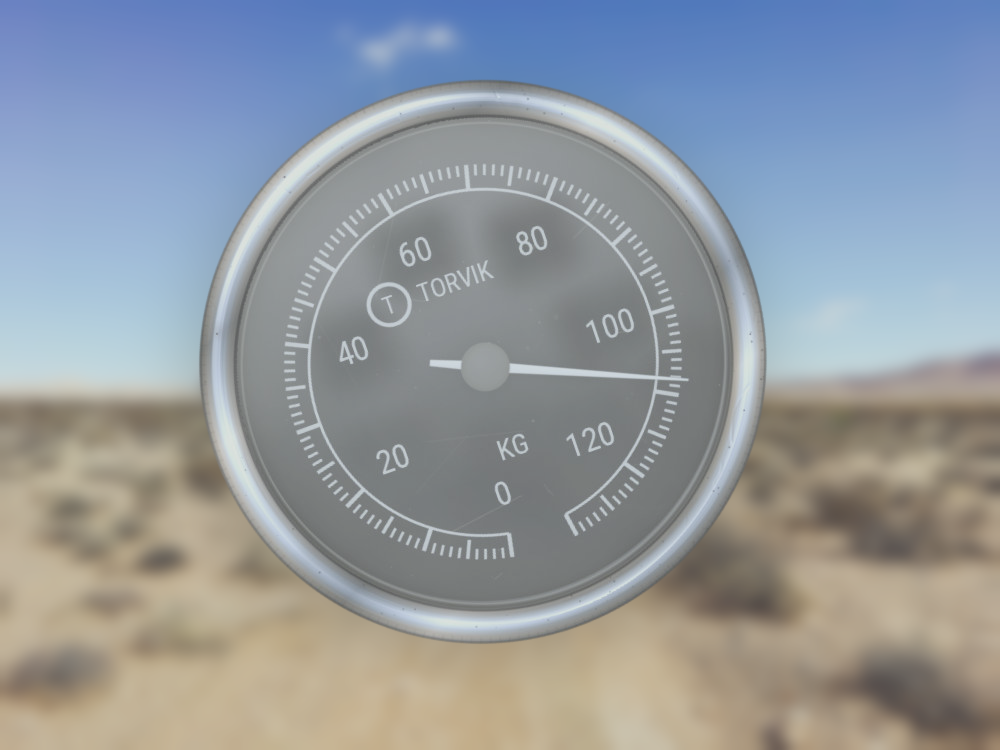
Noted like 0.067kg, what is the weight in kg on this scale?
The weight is 108kg
